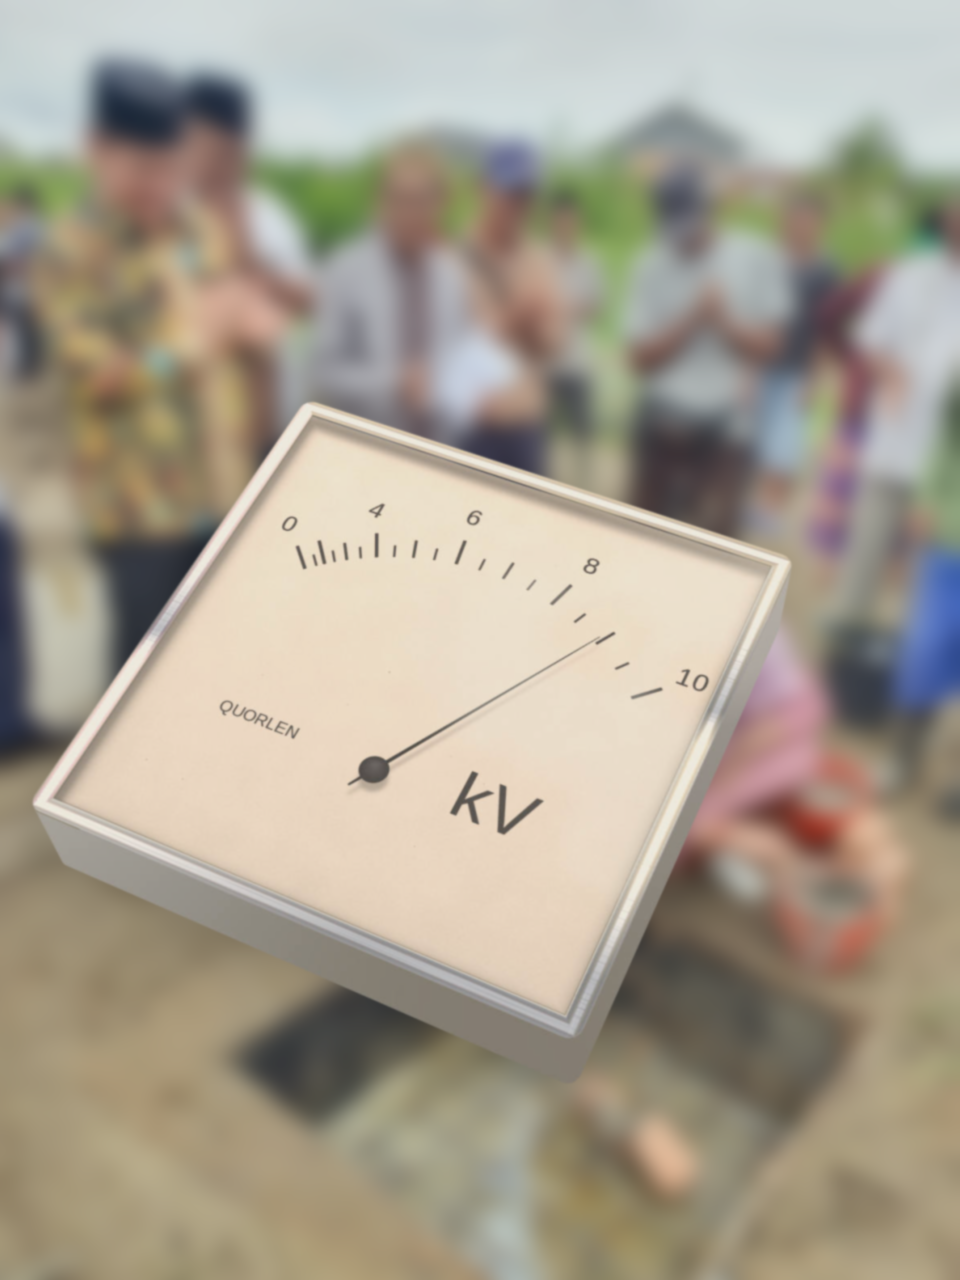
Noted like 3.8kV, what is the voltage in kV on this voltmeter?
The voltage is 9kV
